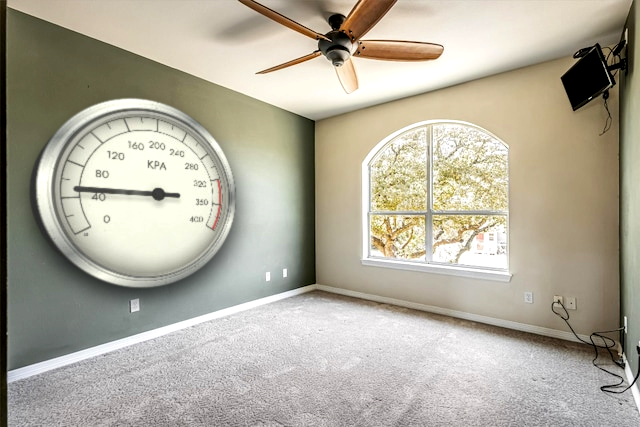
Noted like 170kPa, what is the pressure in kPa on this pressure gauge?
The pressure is 50kPa
